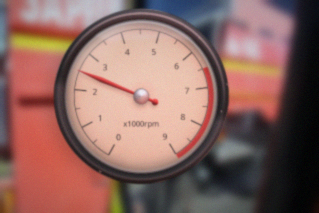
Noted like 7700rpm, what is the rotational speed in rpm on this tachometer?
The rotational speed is 2500rpm
